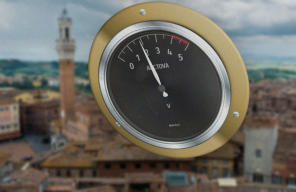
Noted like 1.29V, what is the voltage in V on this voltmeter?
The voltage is 2V
